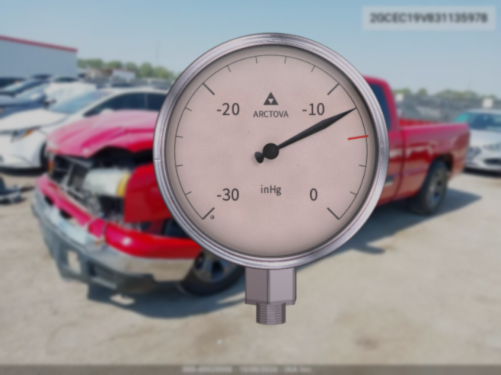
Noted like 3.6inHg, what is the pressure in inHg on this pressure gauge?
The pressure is -8inHg
